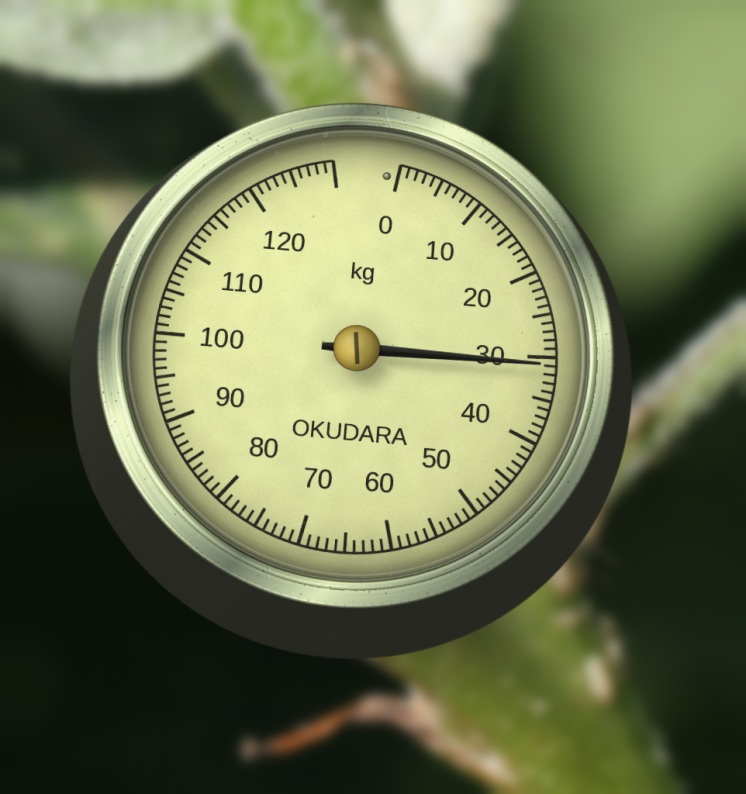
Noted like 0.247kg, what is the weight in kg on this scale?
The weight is 31kg
